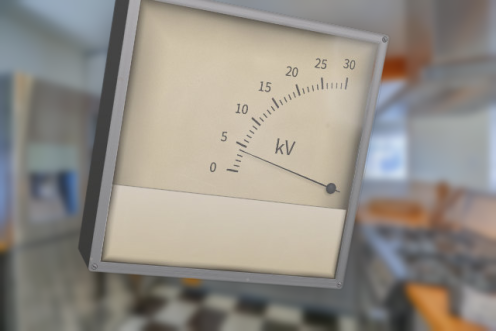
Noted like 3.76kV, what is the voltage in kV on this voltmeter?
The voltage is 4kV
